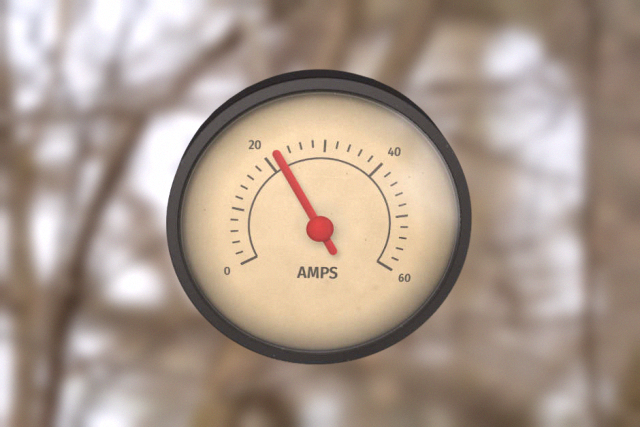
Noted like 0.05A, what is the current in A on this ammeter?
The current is 22A
